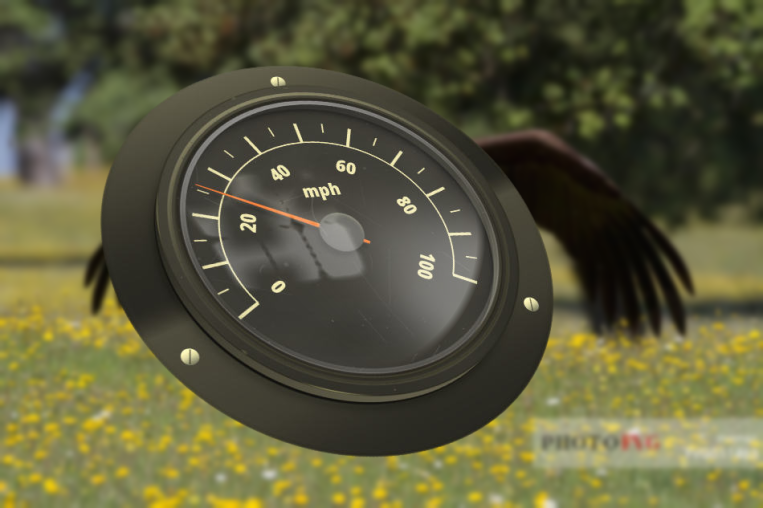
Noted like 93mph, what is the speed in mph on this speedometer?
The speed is 25mph
